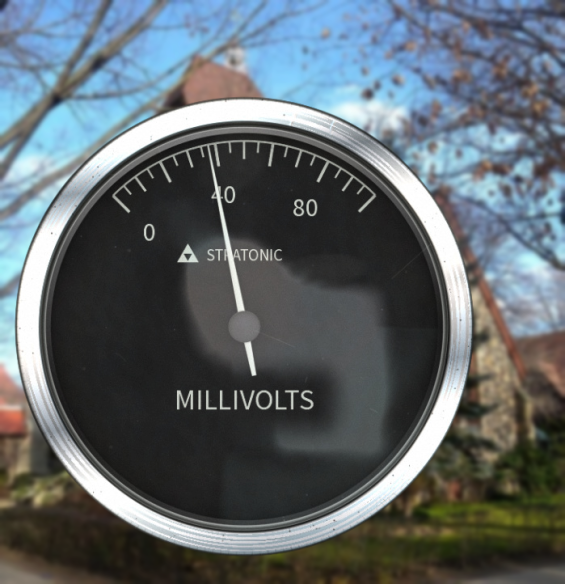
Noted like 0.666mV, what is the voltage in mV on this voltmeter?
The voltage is 37.5mV
